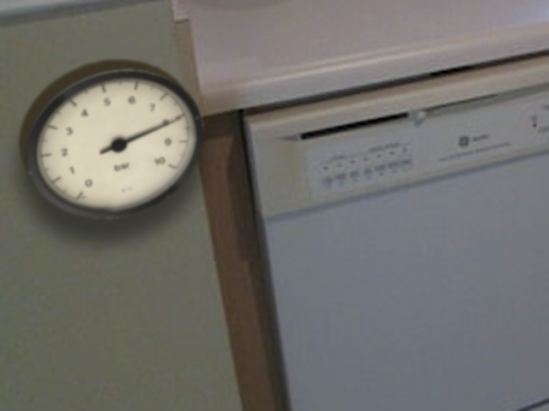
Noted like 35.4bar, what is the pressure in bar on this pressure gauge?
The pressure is 8bar
